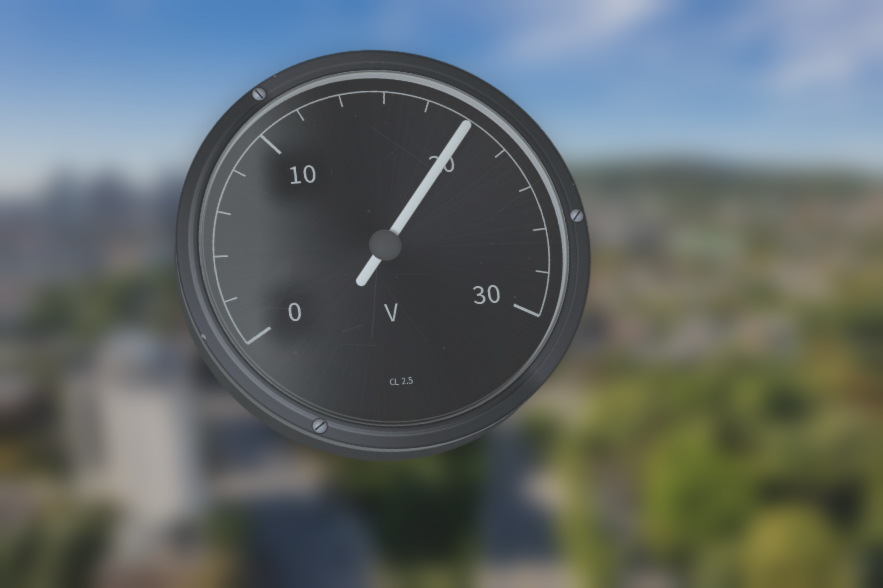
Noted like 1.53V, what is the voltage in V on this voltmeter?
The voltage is 20V
